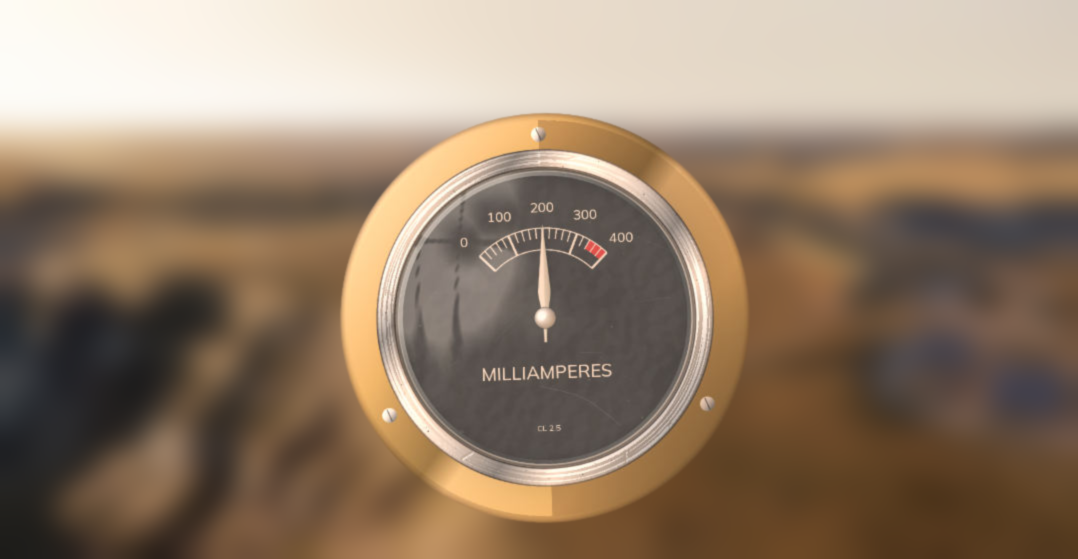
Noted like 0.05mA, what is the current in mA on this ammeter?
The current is 200mA
